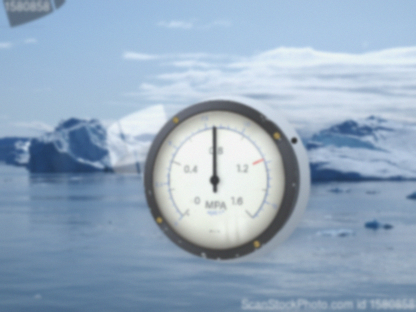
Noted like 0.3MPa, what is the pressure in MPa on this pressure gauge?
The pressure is 0.8MPa
